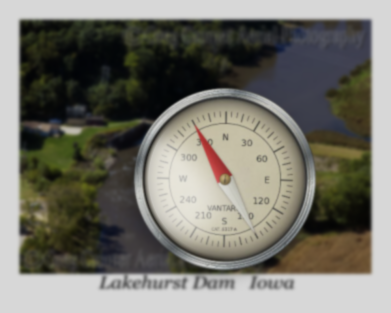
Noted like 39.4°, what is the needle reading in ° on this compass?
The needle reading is 330°
